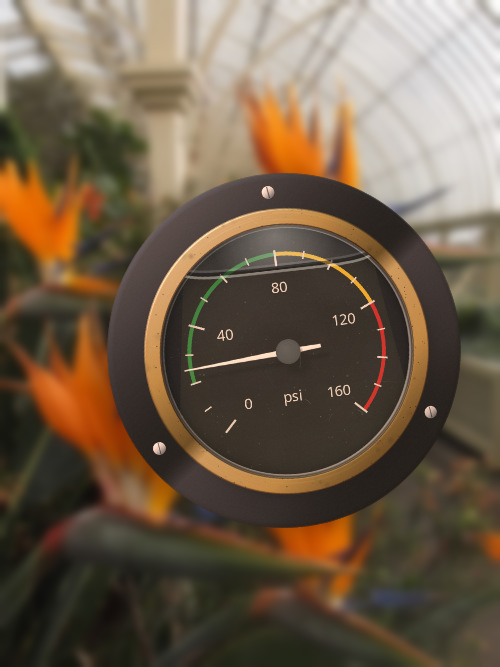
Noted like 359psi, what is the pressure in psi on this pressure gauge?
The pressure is 25psi
